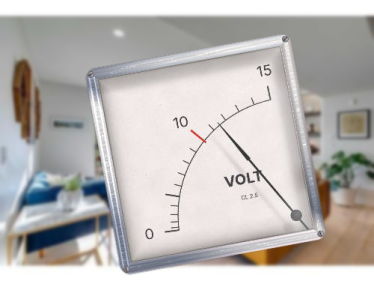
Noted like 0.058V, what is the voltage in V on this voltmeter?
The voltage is 11.5V
